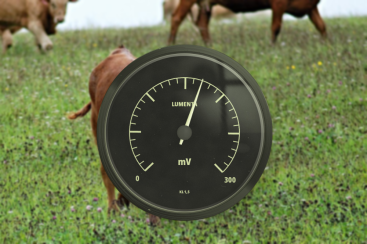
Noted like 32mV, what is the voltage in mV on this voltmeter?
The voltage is 170mV
